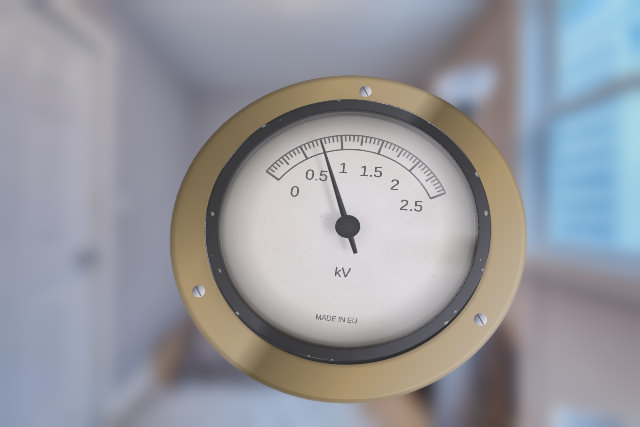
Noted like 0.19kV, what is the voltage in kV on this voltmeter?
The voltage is 0.75kV
